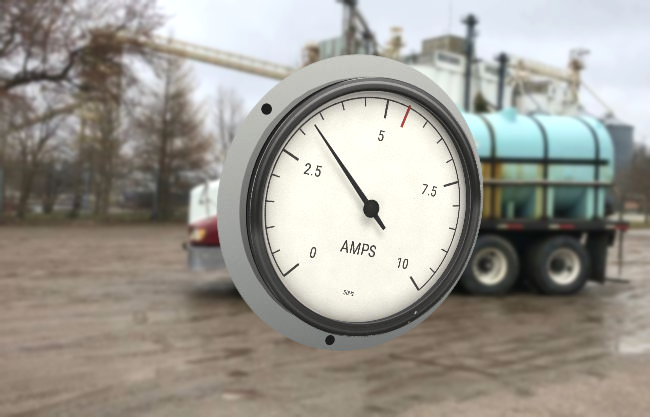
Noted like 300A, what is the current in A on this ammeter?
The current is 3.25A
